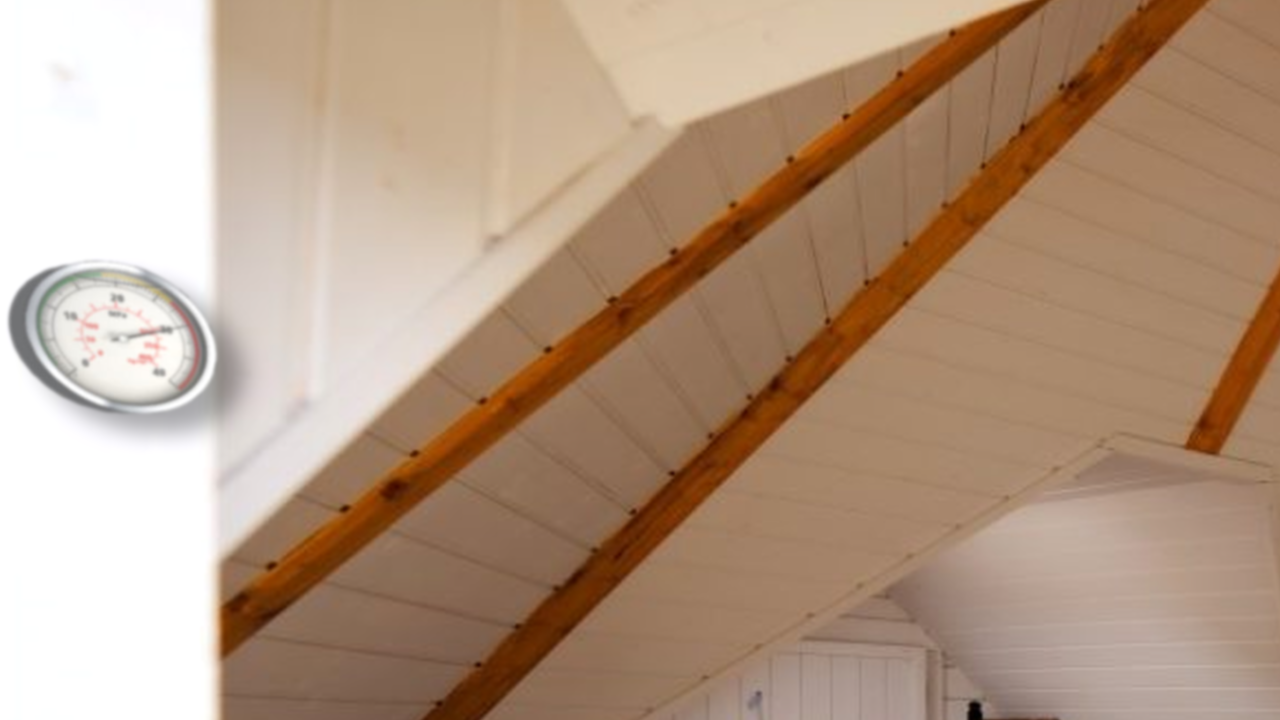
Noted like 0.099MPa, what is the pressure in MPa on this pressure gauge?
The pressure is 30MPa
